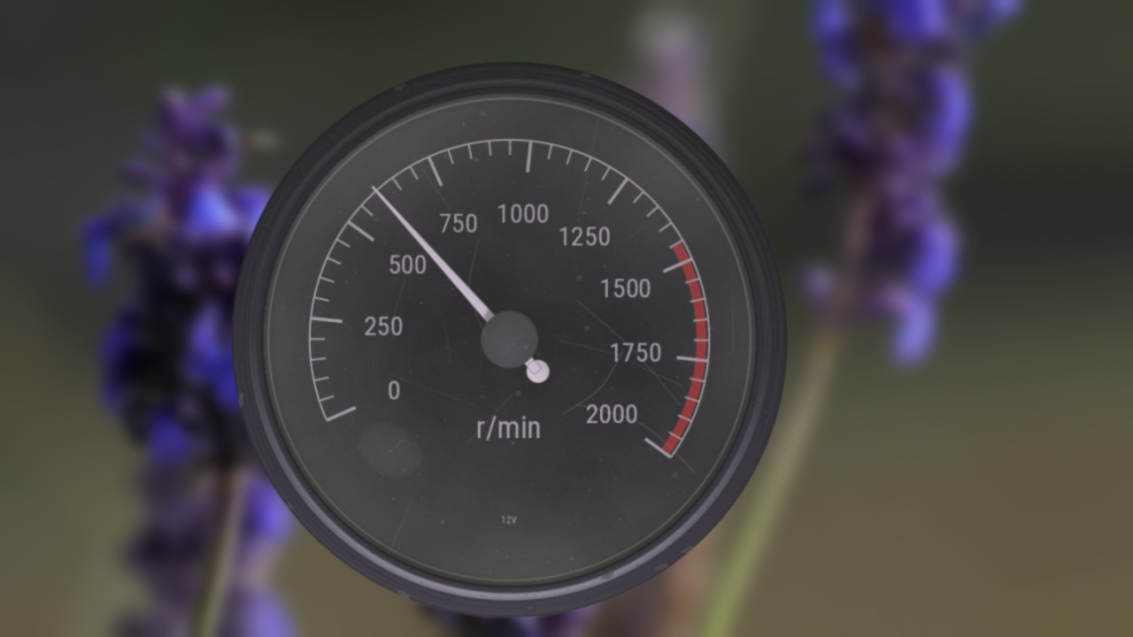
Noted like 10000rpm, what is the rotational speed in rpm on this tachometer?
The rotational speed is 600rpm
